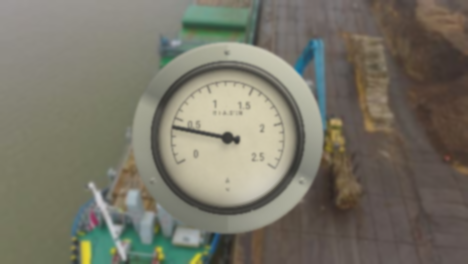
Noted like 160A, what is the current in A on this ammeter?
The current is 0.4A
